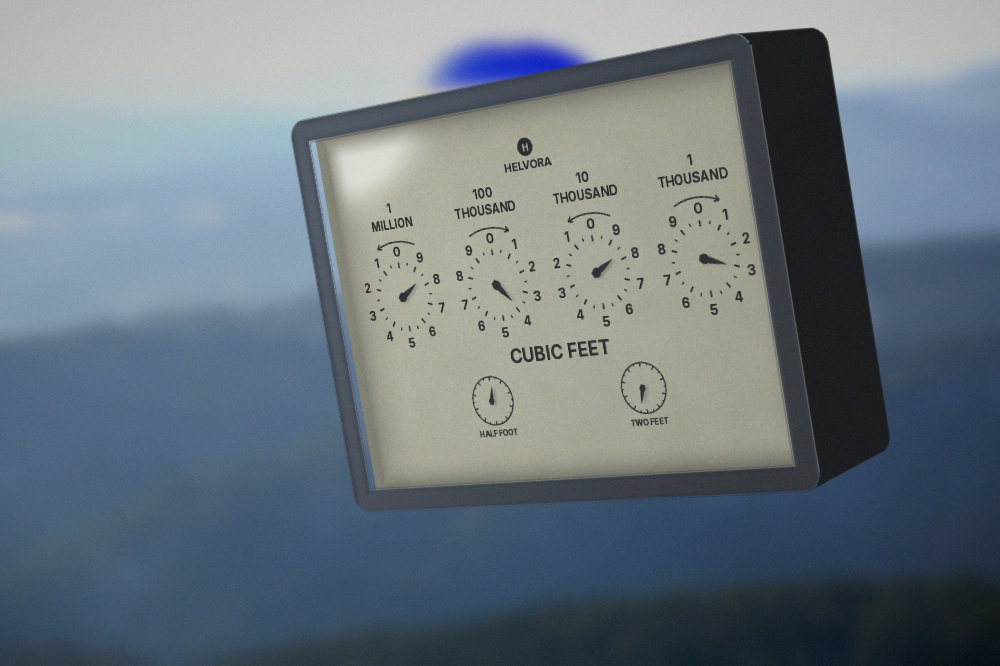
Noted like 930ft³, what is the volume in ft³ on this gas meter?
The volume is 838300ft³
